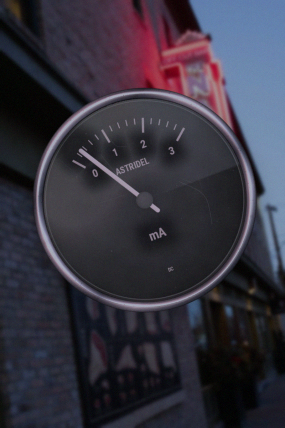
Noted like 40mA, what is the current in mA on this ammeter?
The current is 0.3mA
